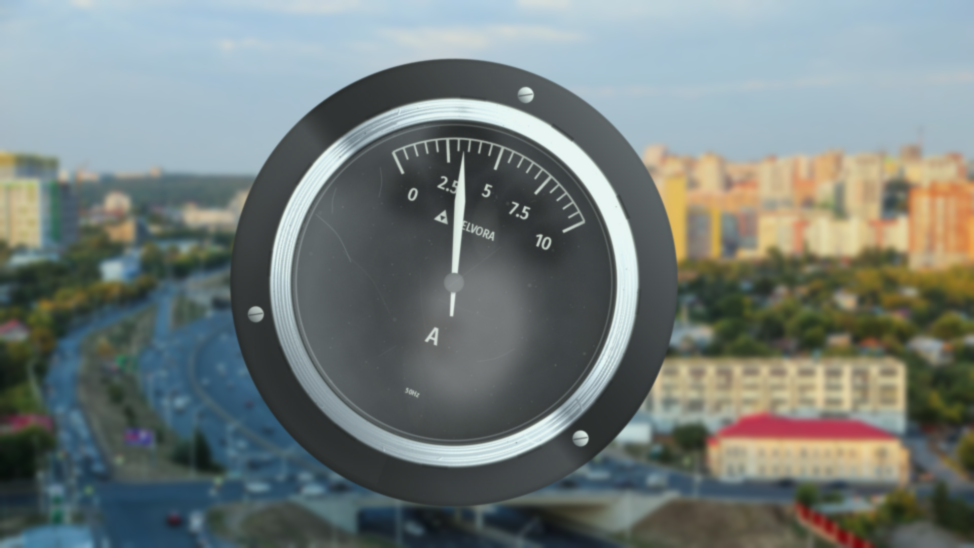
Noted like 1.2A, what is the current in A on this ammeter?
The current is 3.25A
